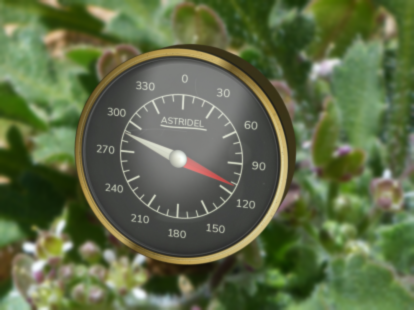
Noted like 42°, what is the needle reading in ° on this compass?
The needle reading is 110°
